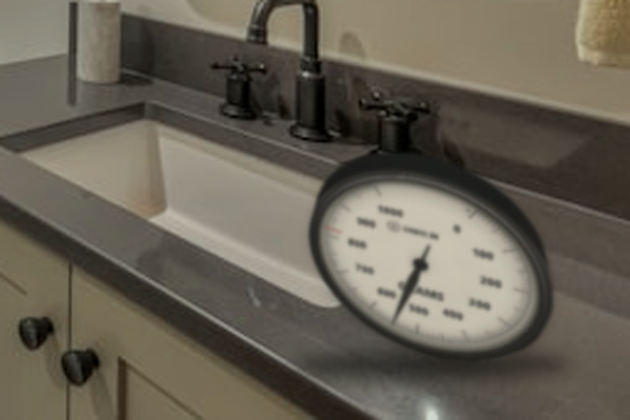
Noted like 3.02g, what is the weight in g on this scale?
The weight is 550g
